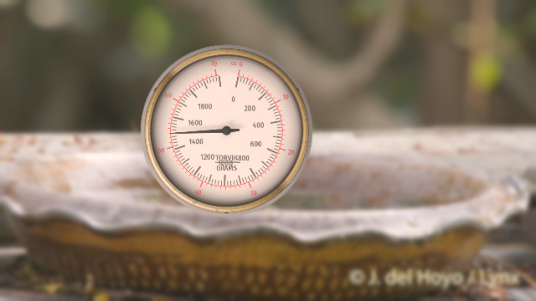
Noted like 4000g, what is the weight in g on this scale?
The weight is 1500g
